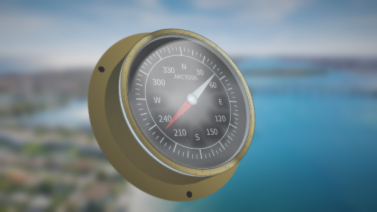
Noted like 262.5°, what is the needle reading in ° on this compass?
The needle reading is 230°
